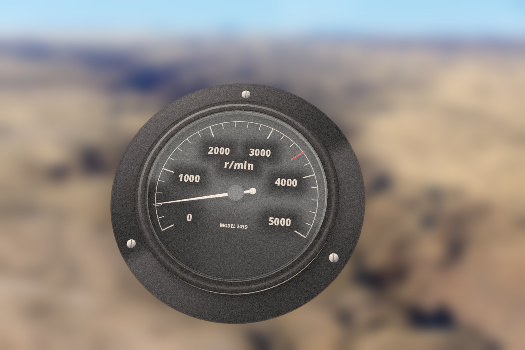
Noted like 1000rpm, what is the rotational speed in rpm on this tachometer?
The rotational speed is 400rpm
